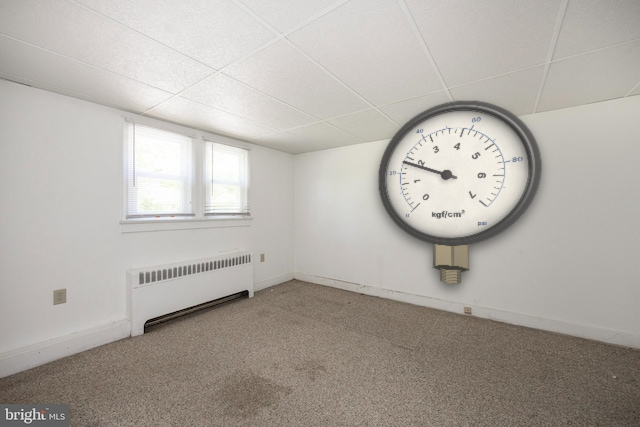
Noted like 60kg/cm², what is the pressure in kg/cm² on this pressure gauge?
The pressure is 1.8kg/cm²
